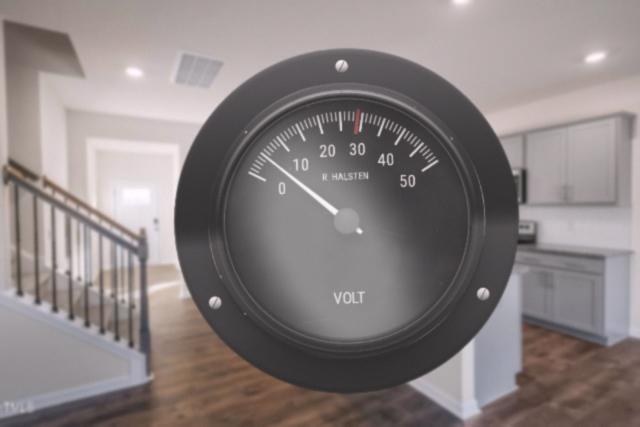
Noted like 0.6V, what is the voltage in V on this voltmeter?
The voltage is 5V
